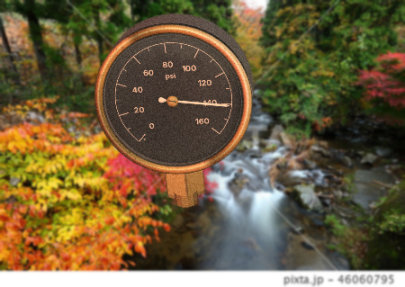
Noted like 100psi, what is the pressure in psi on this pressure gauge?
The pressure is 140psi
